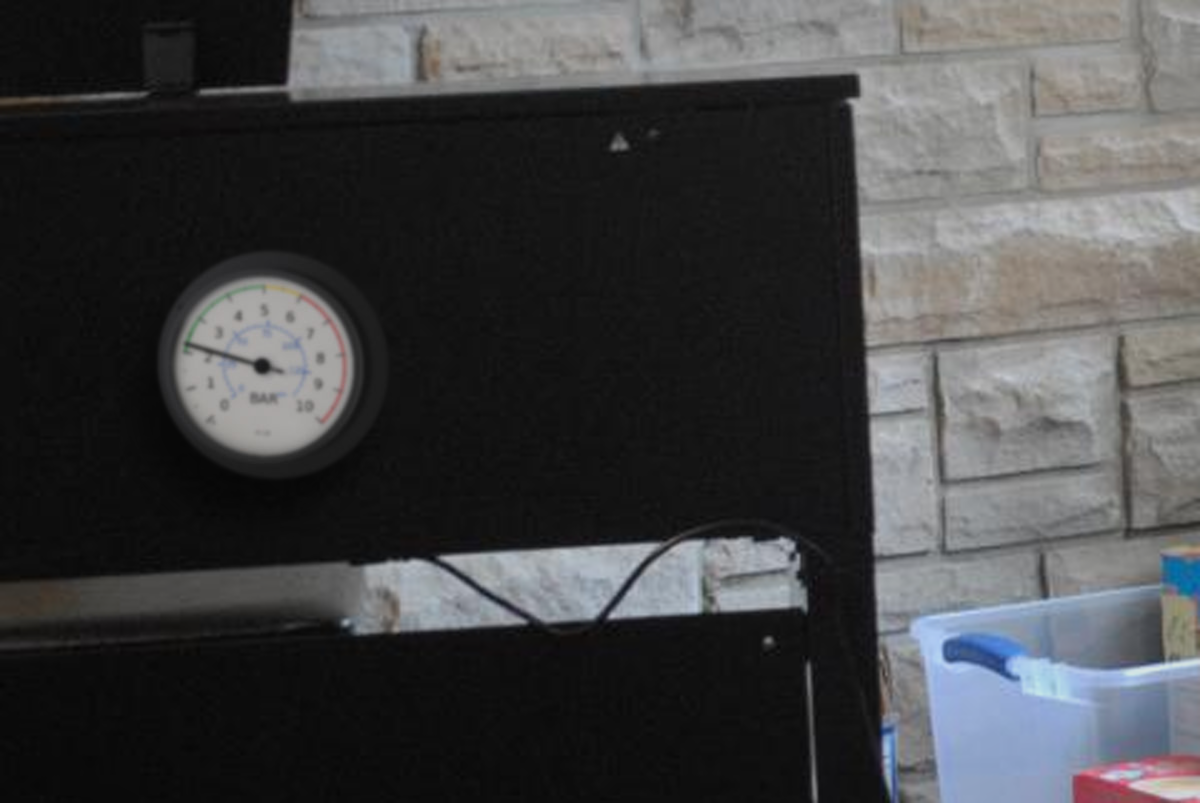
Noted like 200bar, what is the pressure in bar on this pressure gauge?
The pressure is 2.25bar
